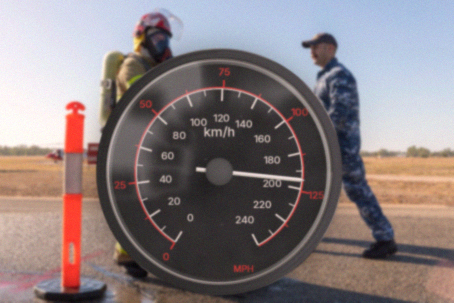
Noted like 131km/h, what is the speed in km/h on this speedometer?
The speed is 195km/h
